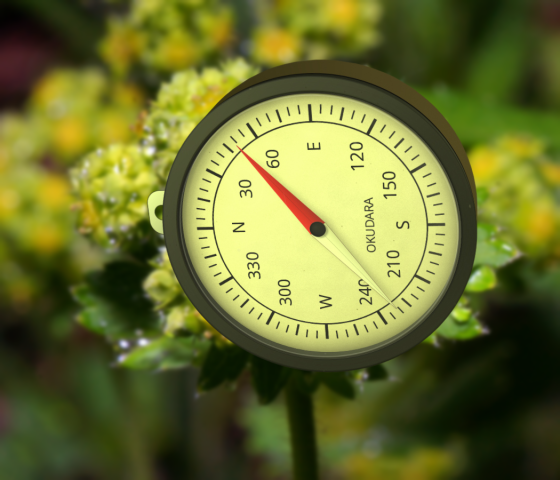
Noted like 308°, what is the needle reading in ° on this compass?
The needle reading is 50°
